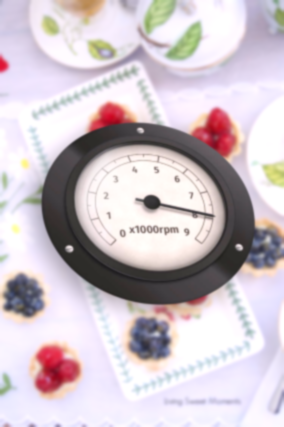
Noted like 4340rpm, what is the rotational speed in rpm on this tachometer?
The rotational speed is 8000rpm
